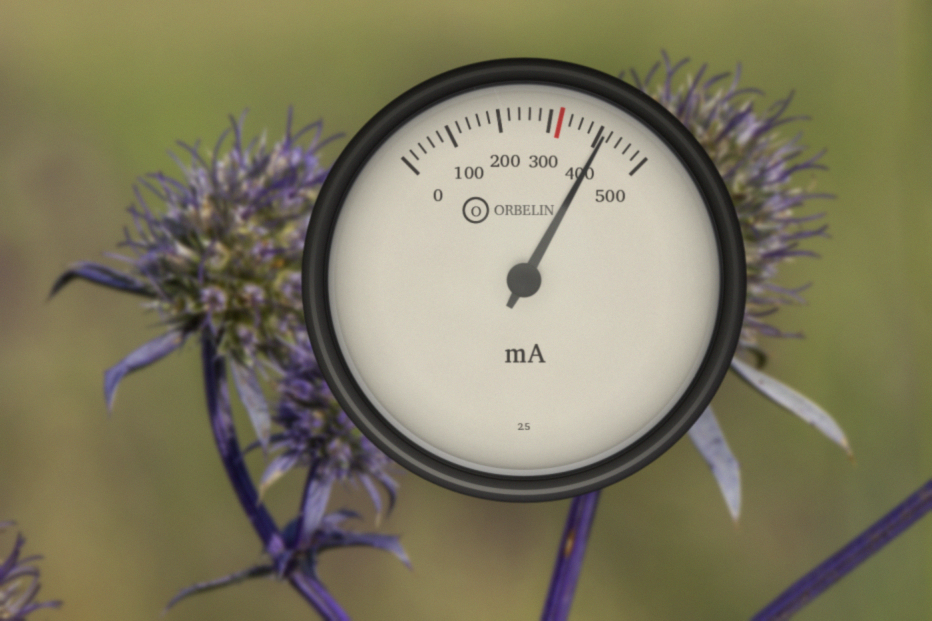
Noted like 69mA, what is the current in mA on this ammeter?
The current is 410mA
